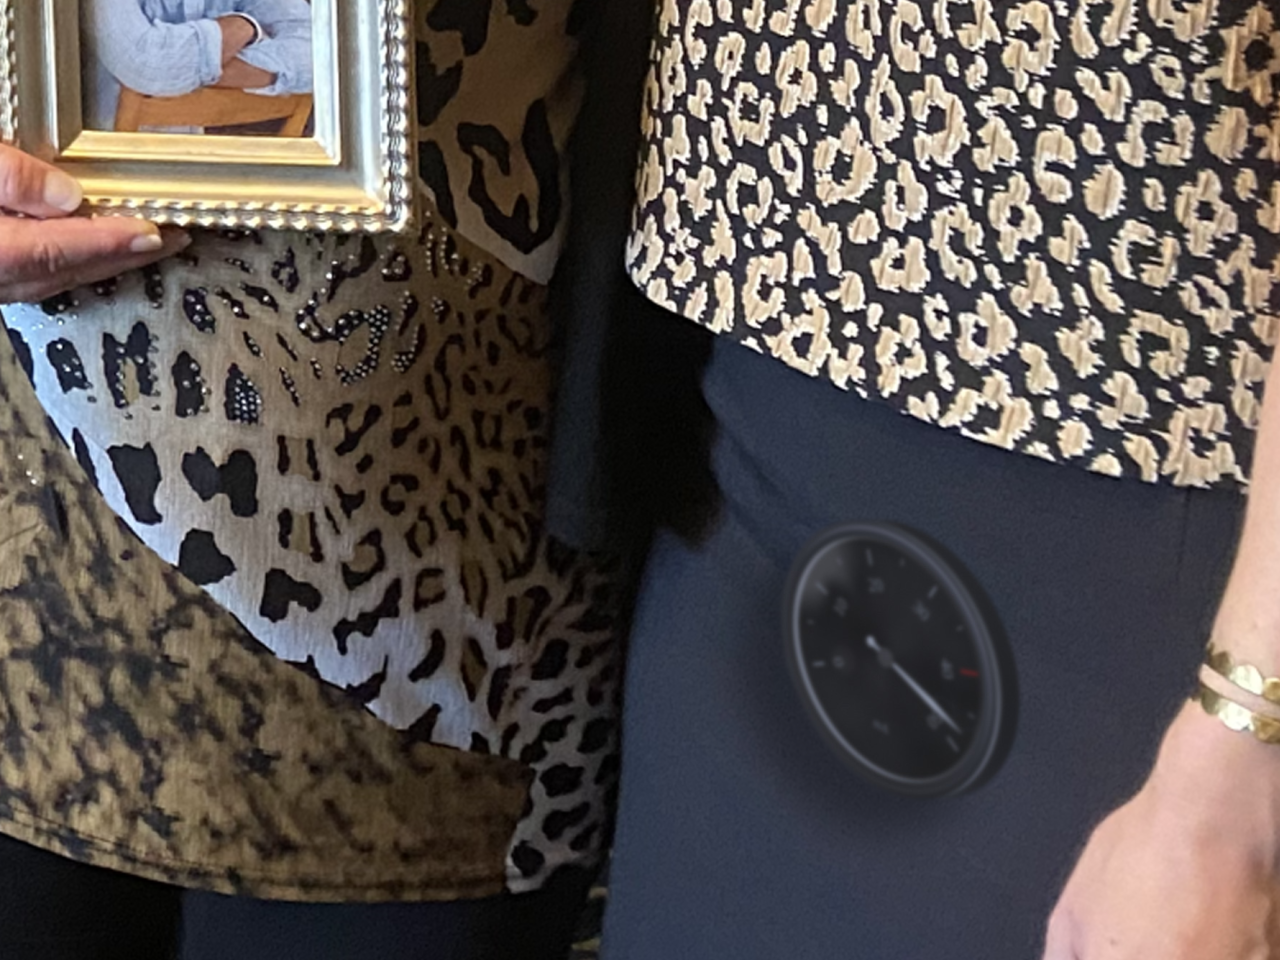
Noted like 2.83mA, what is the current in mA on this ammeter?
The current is 47.5mA
